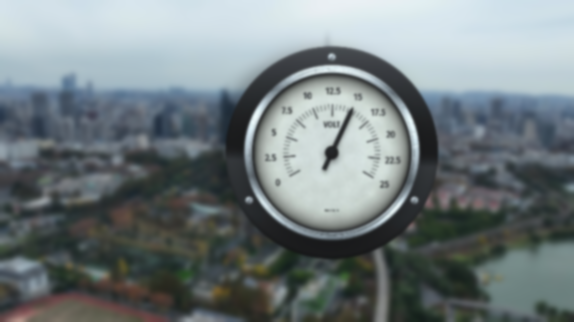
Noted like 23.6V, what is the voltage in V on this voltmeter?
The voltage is 15V
